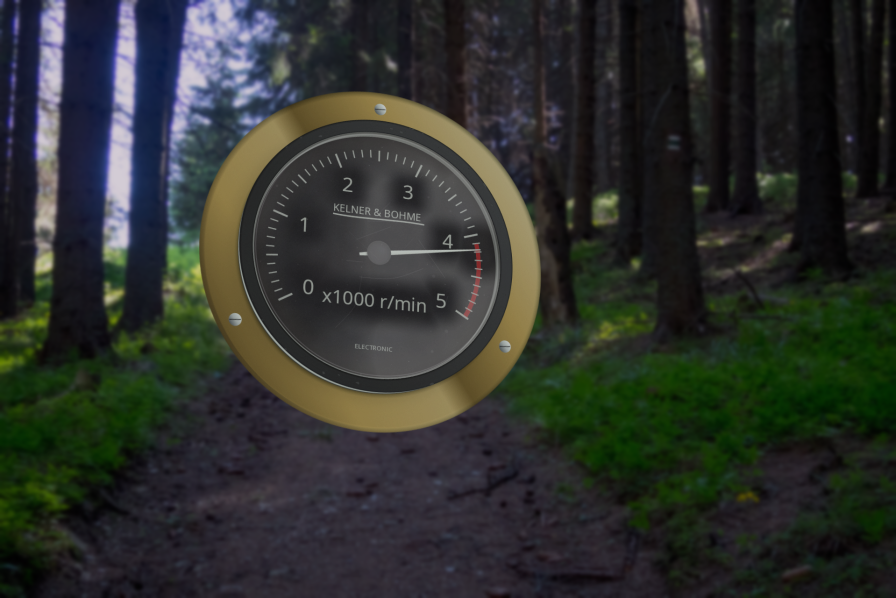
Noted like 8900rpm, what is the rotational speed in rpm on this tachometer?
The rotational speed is 4200rpm
